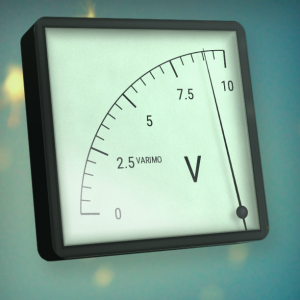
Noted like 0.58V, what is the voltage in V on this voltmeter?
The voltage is 9V
